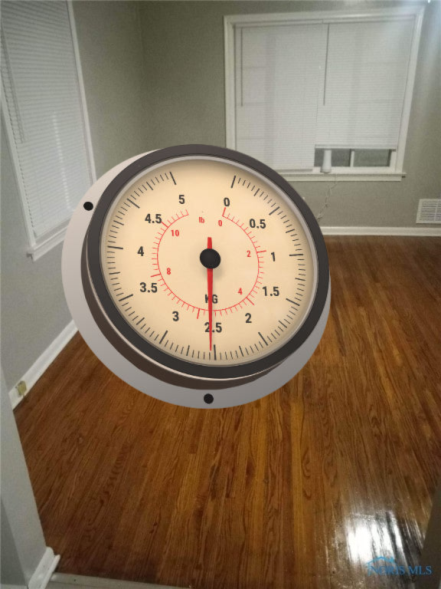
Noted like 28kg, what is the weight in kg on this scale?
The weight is 2.55kg
